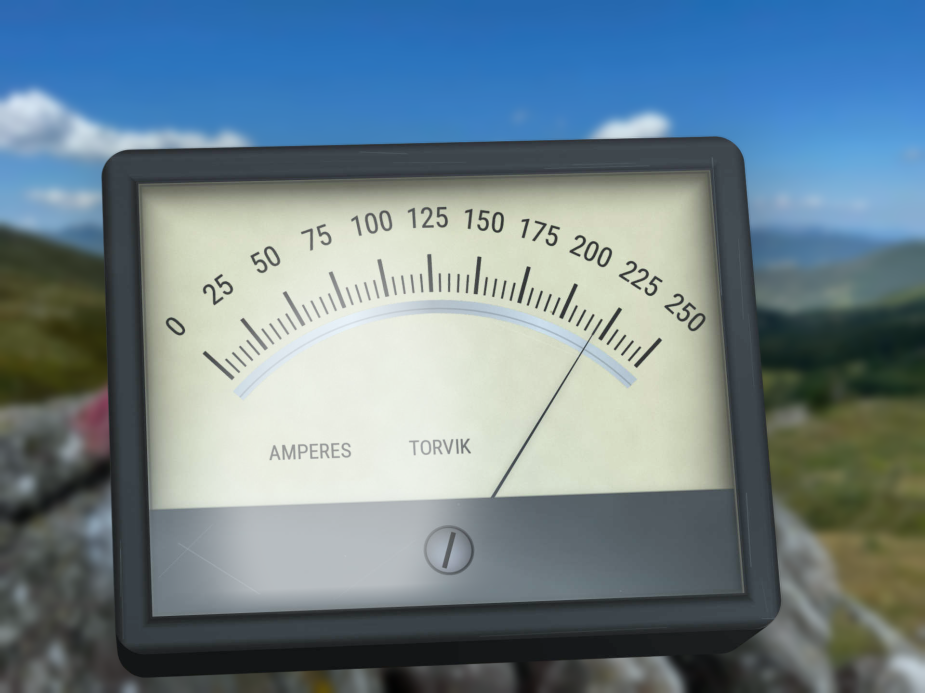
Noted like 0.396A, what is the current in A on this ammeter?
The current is 220A
